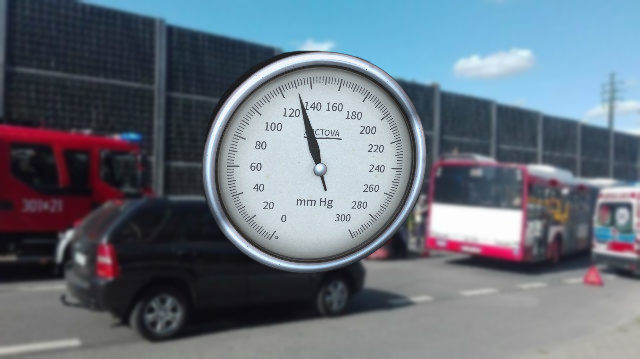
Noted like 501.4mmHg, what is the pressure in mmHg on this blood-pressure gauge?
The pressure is 130mmHg
